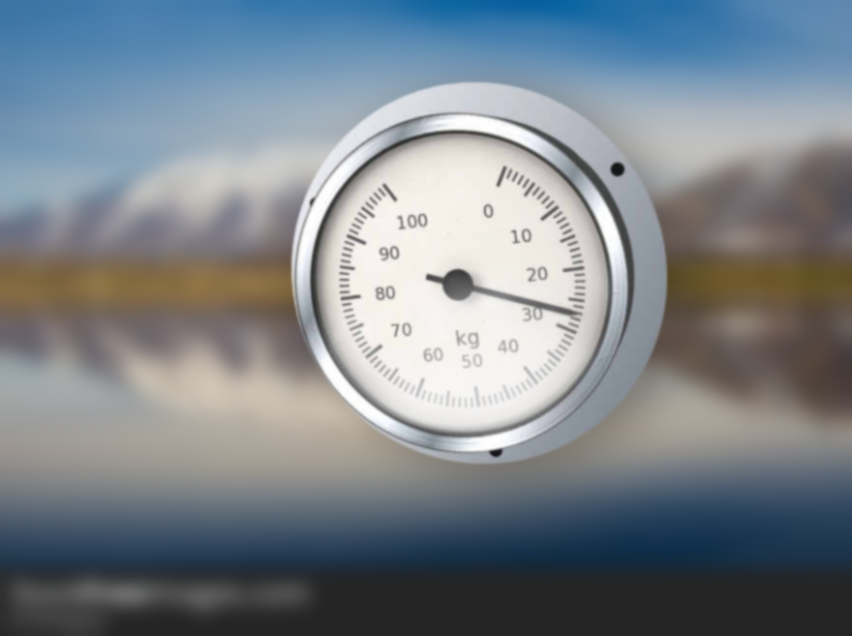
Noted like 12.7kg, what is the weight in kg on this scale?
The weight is 27kg
